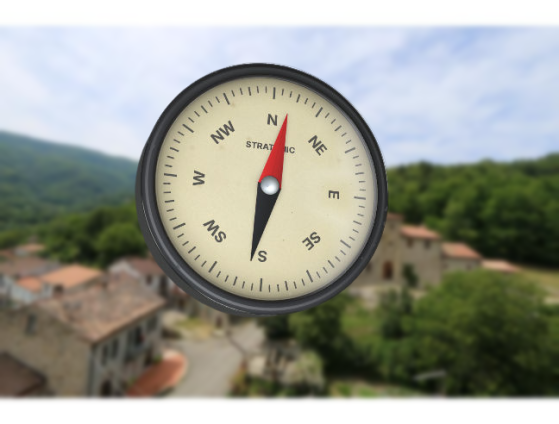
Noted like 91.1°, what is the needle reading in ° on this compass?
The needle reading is 10°
